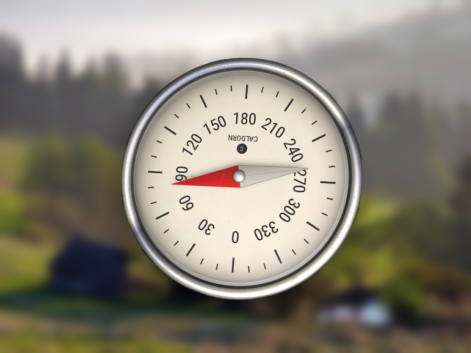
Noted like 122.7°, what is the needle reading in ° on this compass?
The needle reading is 80°
